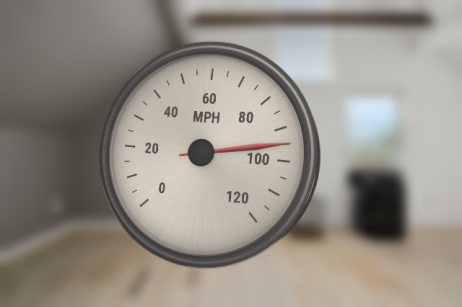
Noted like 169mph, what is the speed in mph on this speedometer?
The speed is 95mph
